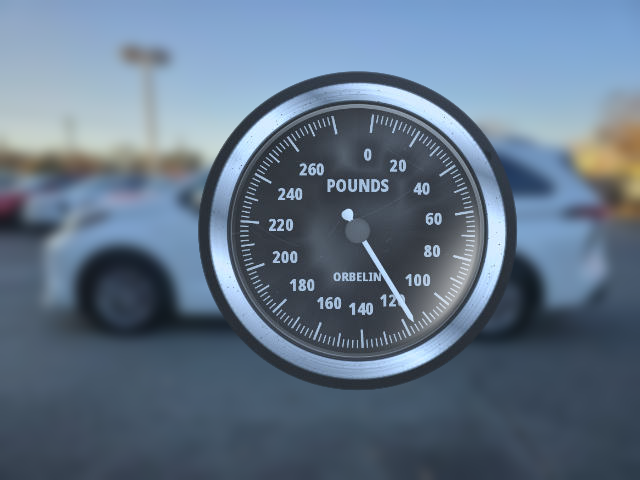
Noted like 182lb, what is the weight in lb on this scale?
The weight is 116lb
